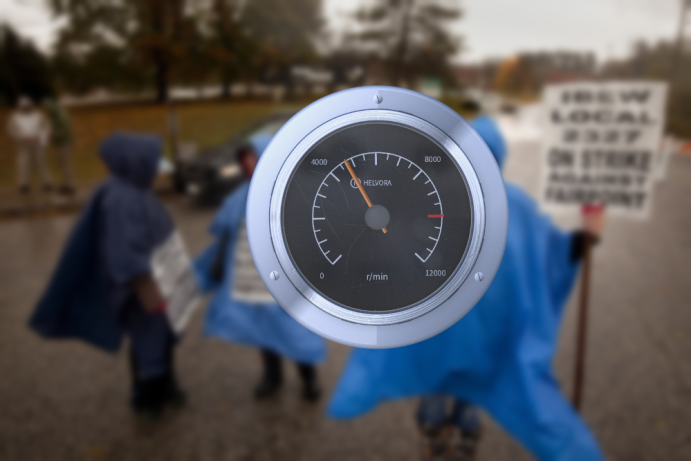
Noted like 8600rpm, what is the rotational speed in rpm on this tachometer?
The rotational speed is 4750rpm
